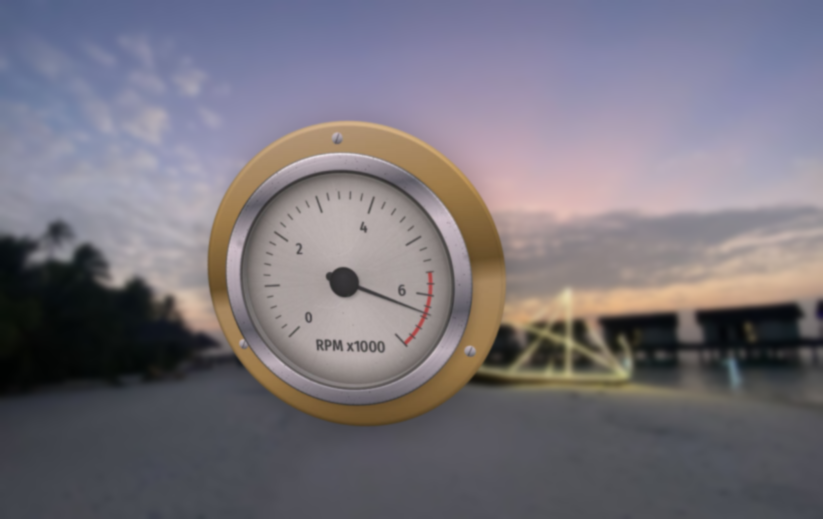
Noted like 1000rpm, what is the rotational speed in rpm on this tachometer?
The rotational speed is 6300rpm
